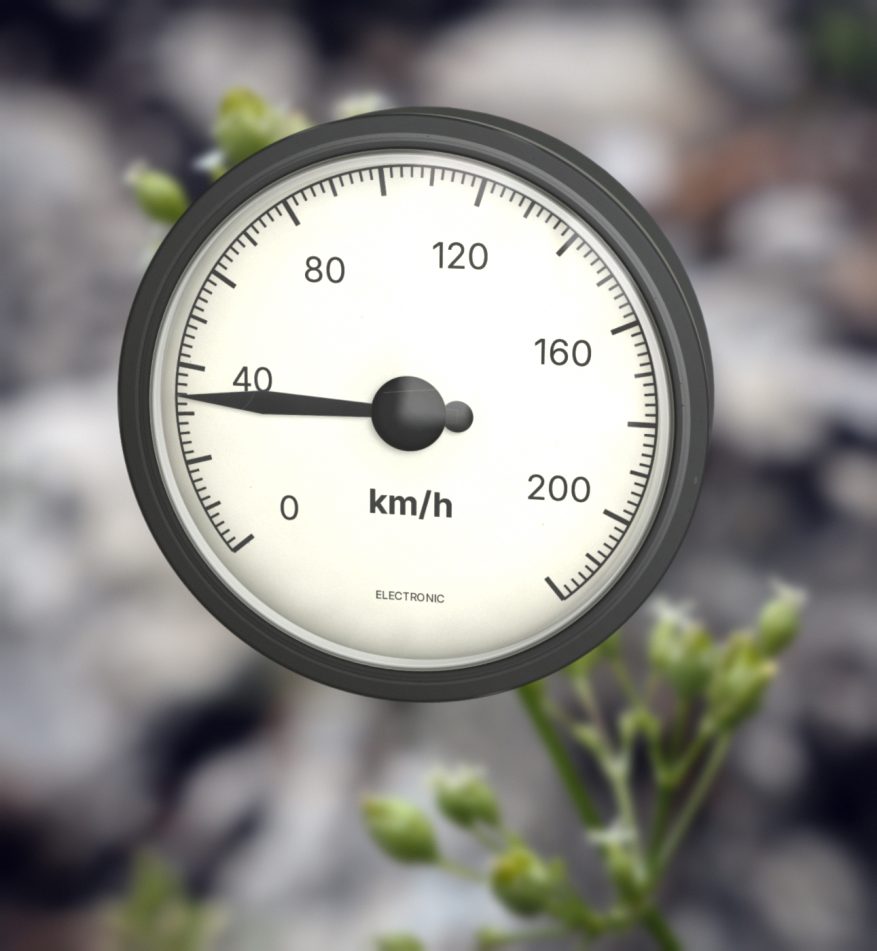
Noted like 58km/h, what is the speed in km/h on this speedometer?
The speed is 34km/h
